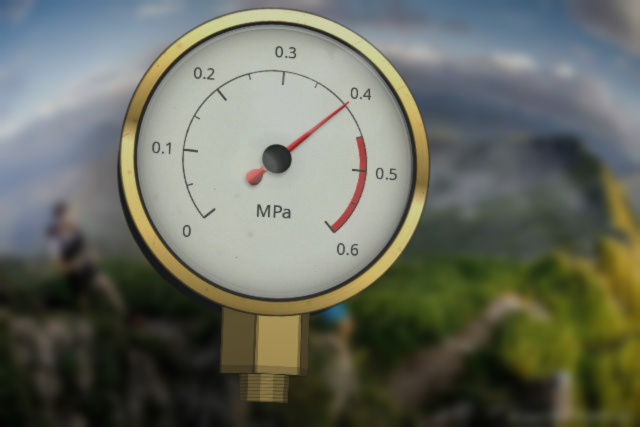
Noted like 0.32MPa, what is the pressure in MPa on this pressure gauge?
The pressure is 0.4MPa
